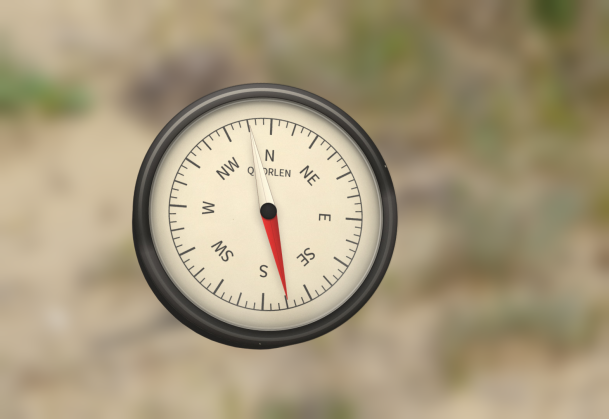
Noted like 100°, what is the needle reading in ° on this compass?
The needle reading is 165°
